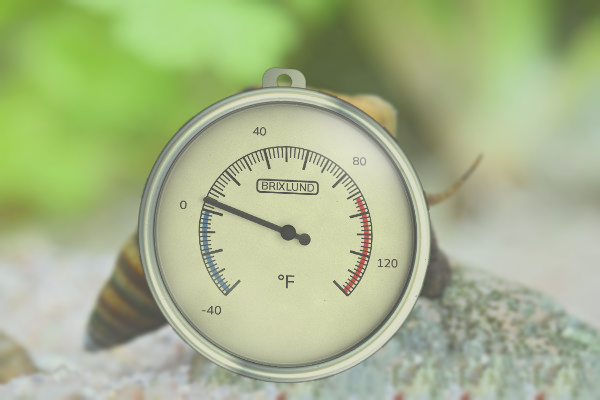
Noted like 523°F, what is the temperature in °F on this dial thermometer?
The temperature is 4°F
